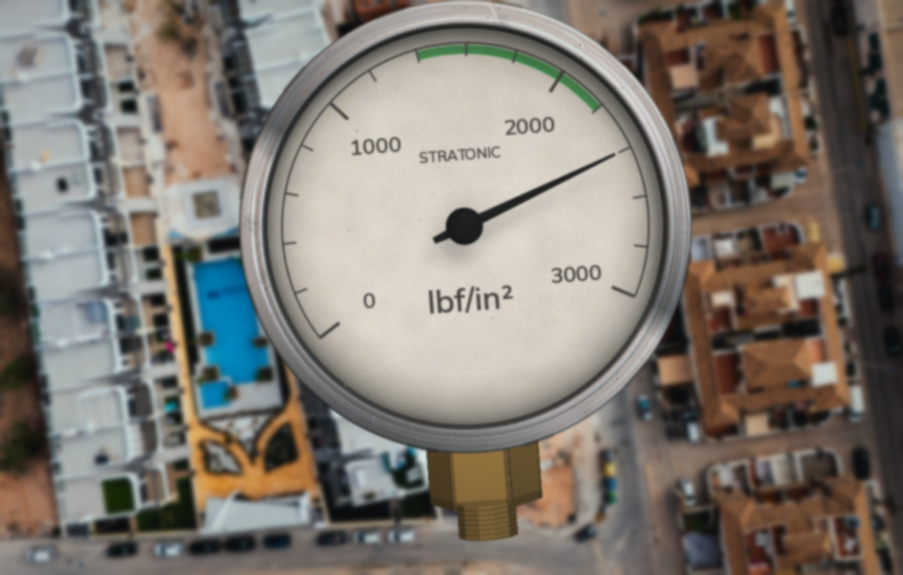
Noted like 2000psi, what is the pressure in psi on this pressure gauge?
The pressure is 2400psi
